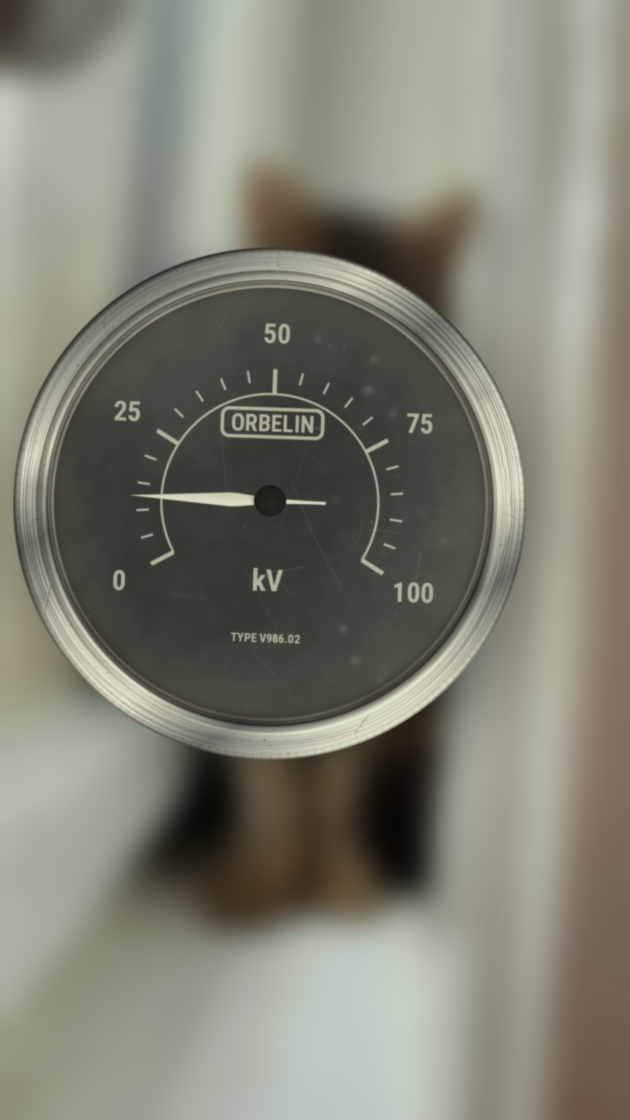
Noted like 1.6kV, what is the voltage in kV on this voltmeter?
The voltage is 12.5kV
